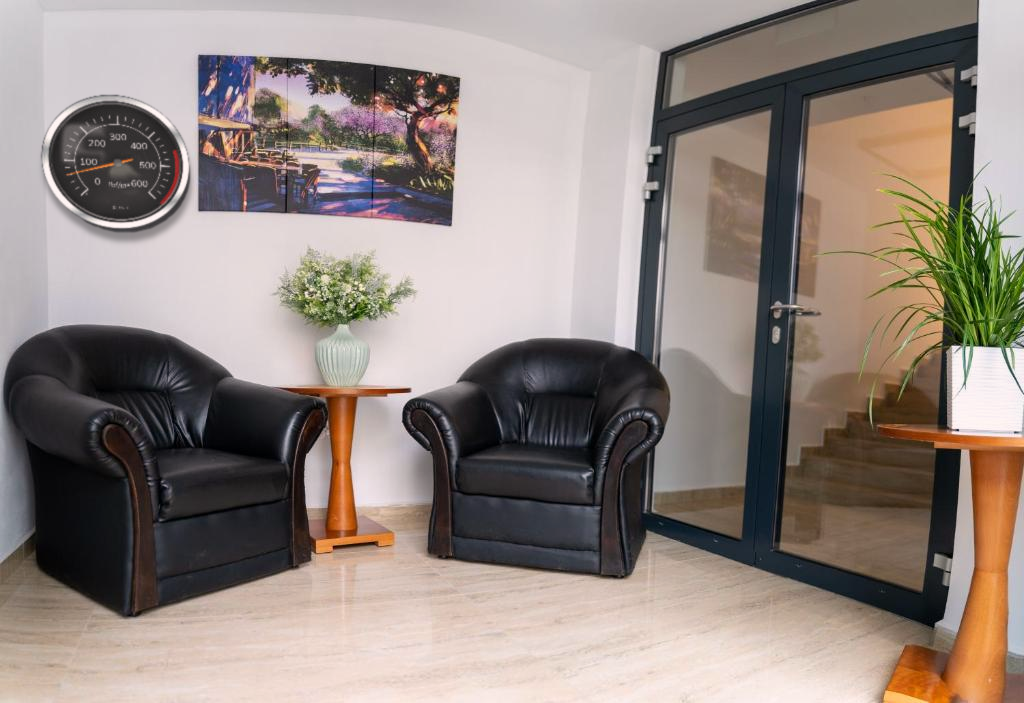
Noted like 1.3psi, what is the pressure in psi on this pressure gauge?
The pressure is 60psi
